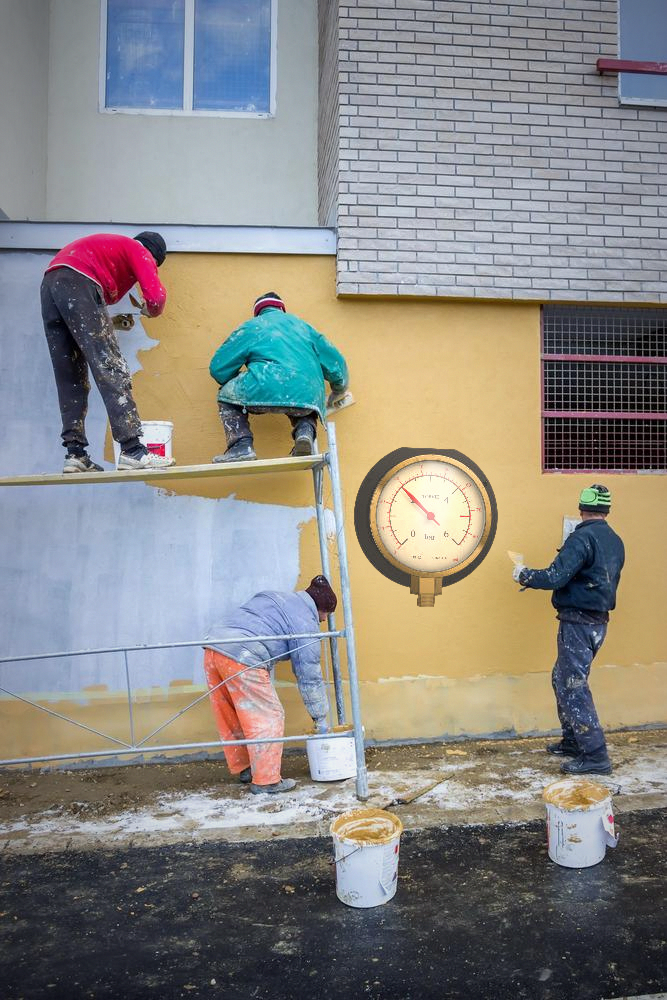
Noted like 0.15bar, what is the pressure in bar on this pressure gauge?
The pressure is 2bar
